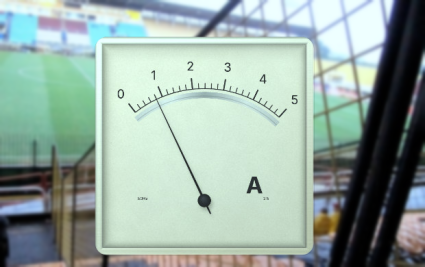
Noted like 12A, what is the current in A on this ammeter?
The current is 0.8A
